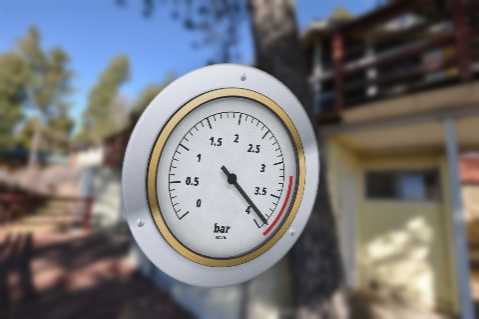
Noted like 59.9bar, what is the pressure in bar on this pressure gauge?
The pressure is 3.9bar
